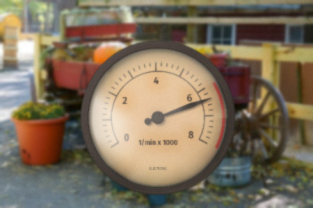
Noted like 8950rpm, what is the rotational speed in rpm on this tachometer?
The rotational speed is 6400rpm
